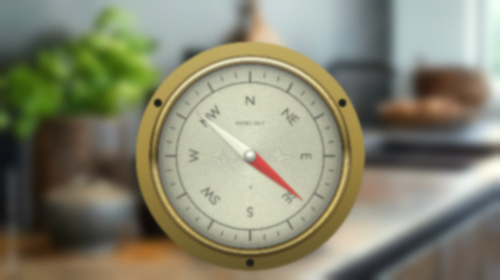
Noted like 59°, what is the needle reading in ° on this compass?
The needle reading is 130°
